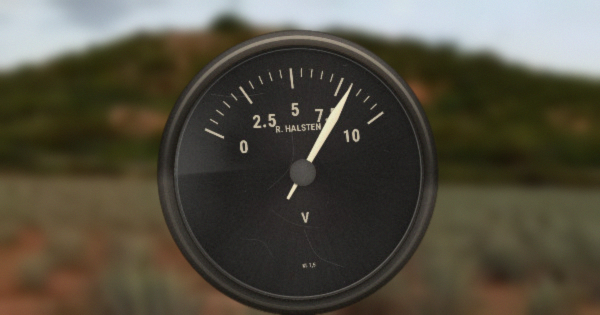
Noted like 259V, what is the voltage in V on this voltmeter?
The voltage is 8V
